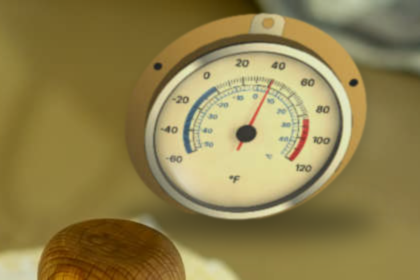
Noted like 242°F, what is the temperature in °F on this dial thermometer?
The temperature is 40°F
